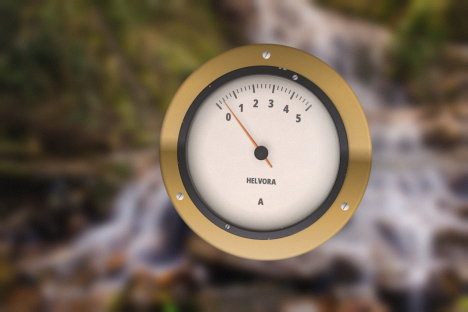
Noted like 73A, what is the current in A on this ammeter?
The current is 0.4A
